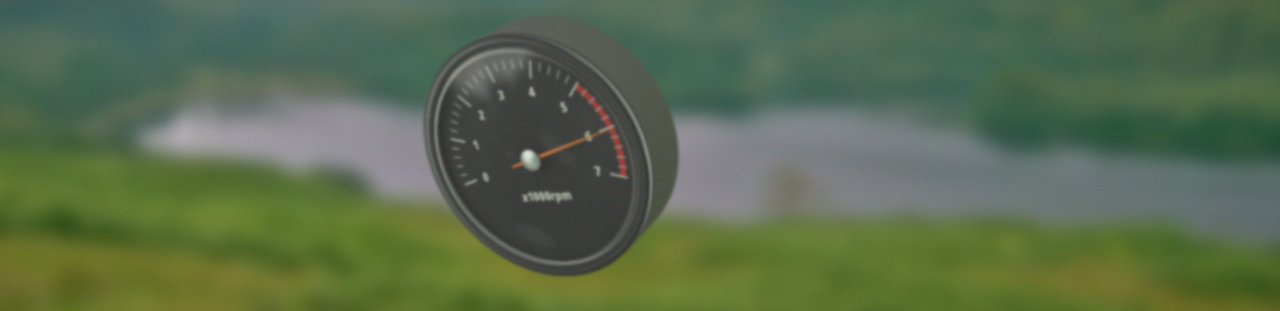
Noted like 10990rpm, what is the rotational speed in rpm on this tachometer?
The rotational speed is 6000rpm
